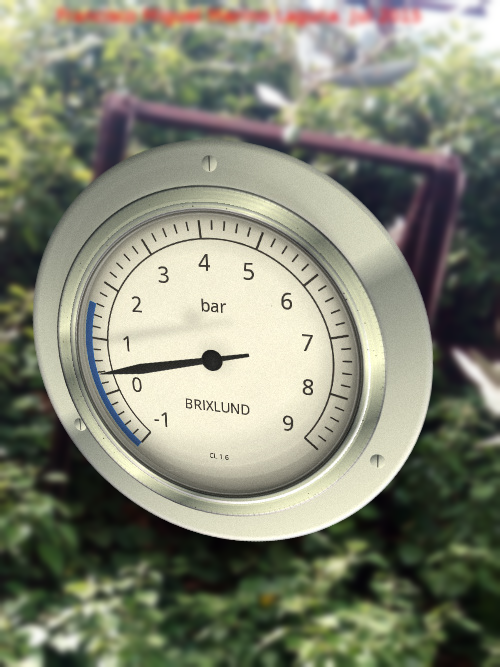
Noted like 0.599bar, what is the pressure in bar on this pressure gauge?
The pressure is 0.4bar
